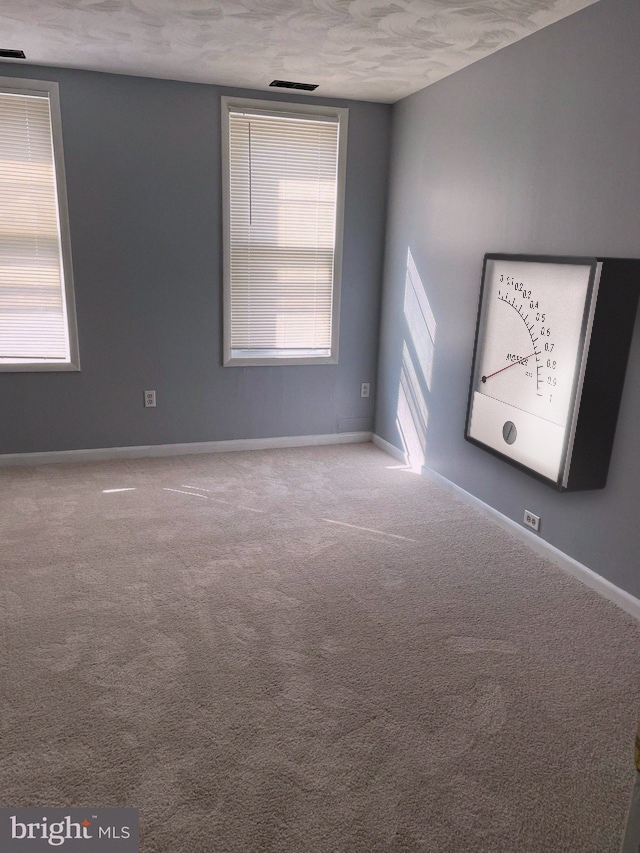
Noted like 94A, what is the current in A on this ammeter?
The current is 0.7A
